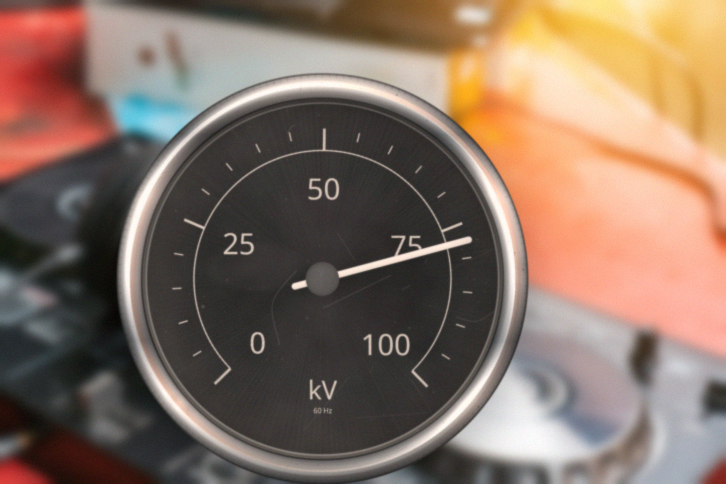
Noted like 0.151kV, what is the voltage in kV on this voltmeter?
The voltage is 77.5kV
